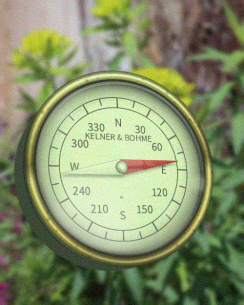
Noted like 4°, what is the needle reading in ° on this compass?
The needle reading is 82.5°
